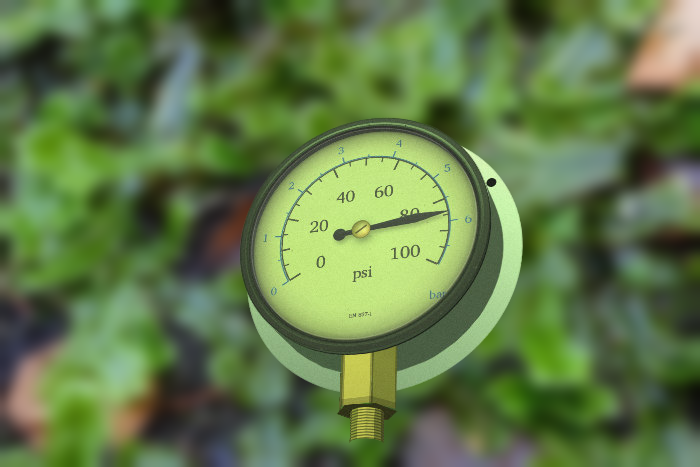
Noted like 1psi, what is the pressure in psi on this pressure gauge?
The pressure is 85psi
